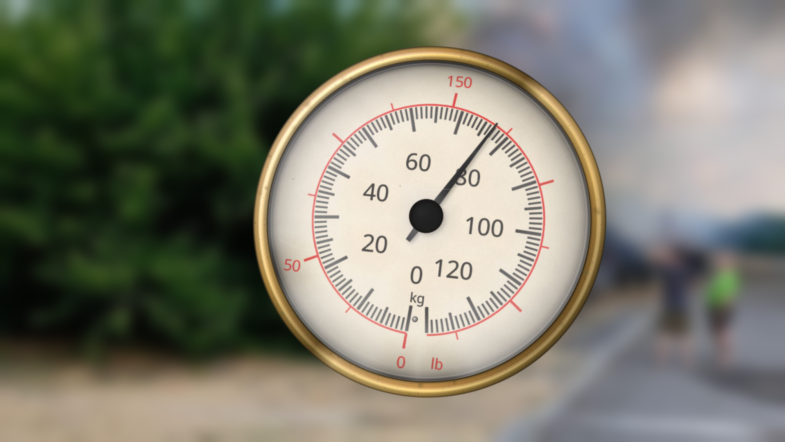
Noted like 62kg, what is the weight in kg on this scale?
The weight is 77kg
